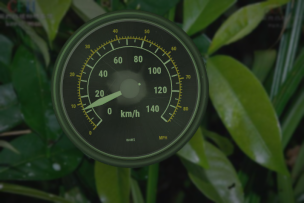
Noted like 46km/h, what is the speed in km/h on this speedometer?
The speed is 12.5km/h
